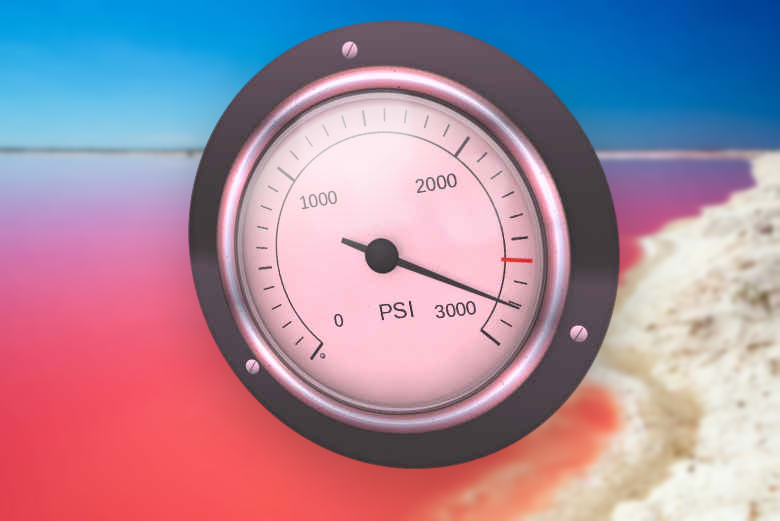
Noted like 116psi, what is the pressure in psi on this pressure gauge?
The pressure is 2800psi
